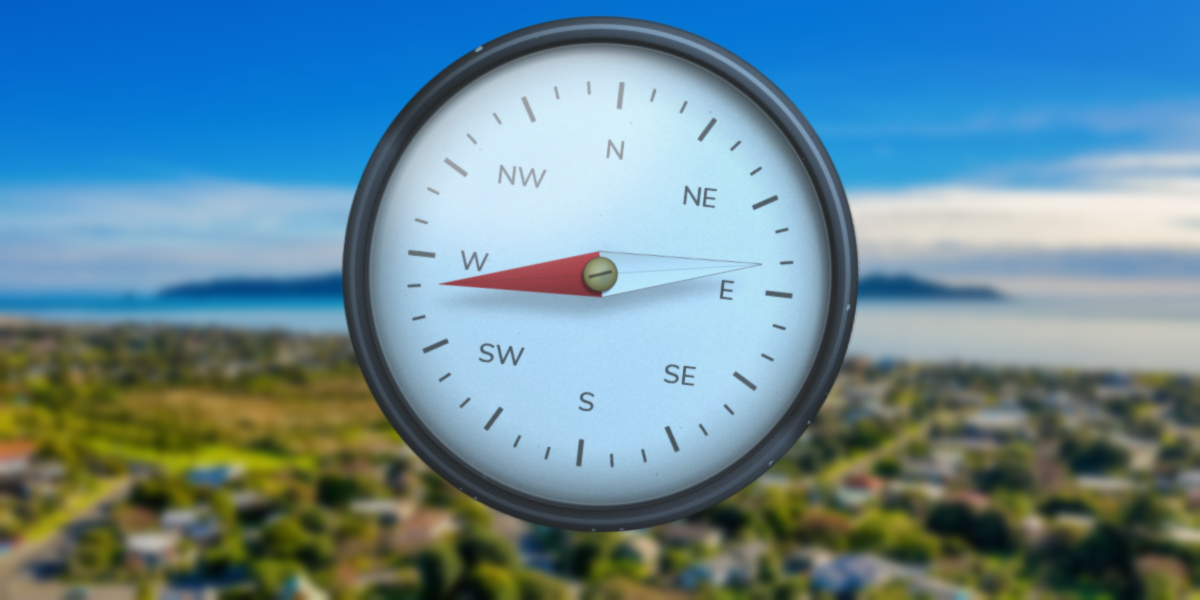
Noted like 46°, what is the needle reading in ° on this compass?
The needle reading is 260°
